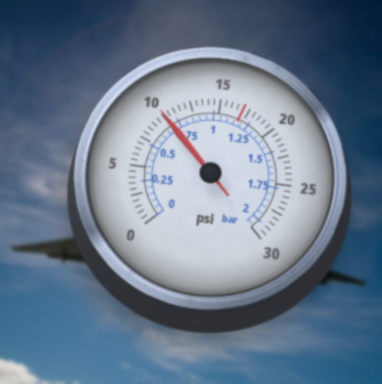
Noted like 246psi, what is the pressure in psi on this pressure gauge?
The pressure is 10psi
